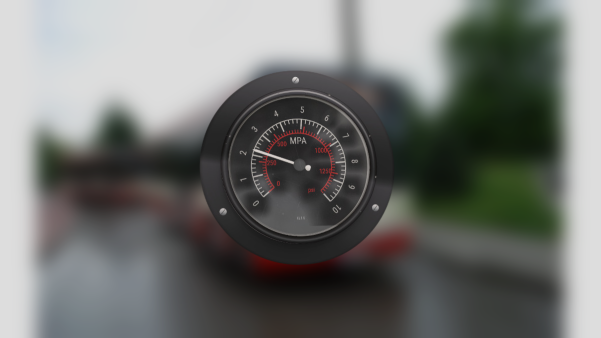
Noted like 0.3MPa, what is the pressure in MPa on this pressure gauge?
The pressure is 2.2MPa
